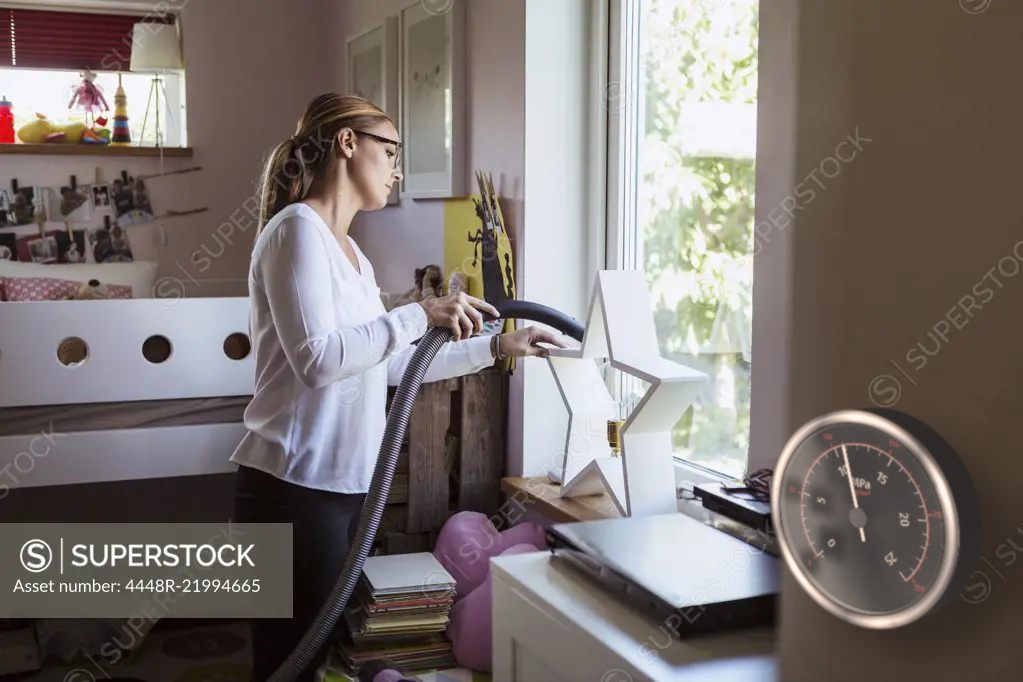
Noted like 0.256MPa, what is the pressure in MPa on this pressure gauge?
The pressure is 11MPa
